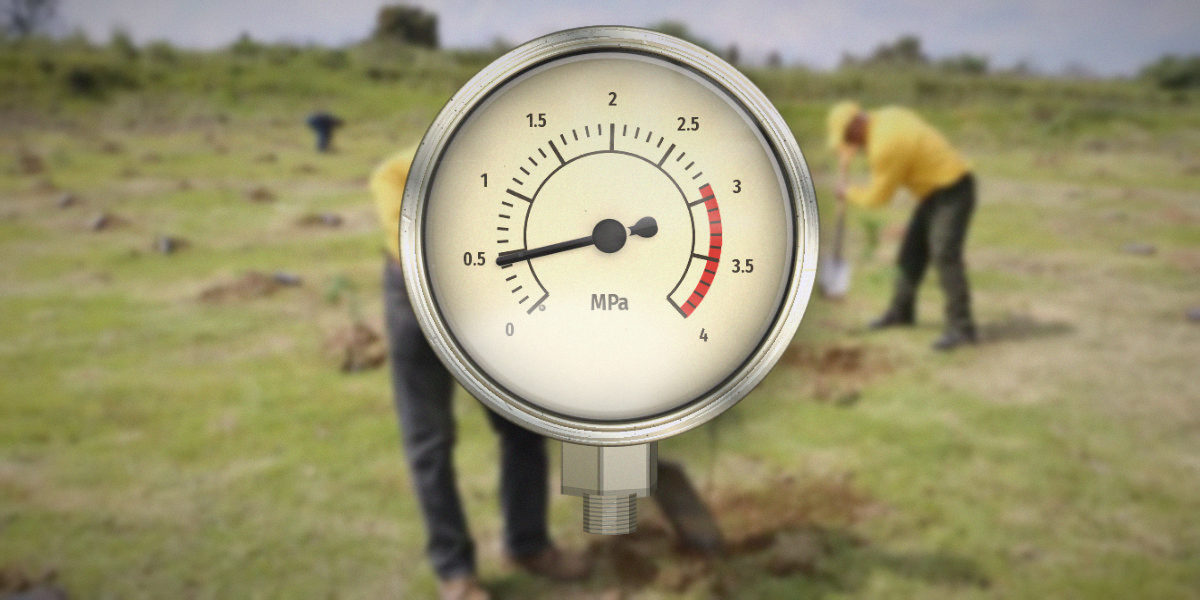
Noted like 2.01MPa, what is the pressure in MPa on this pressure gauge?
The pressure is 0.45MPa
